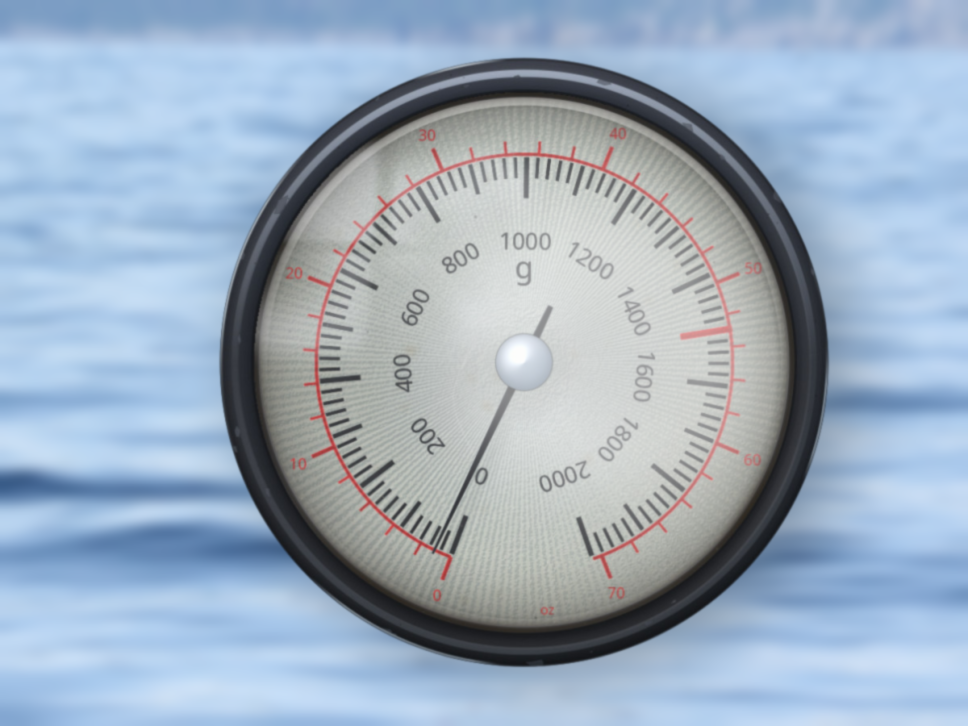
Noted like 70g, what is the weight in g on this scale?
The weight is 30g
